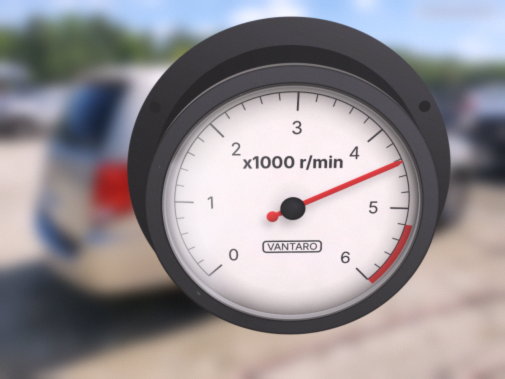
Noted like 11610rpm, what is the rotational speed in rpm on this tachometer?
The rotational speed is 4400rpm
